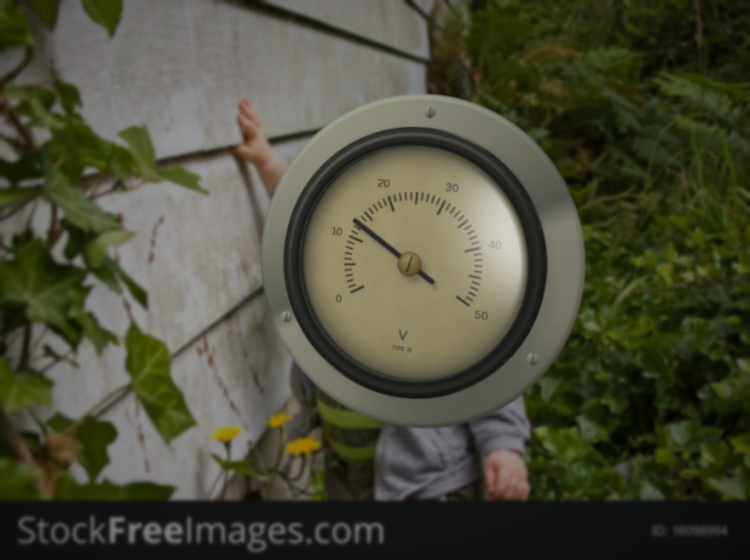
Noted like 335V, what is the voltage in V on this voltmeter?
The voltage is 13V
